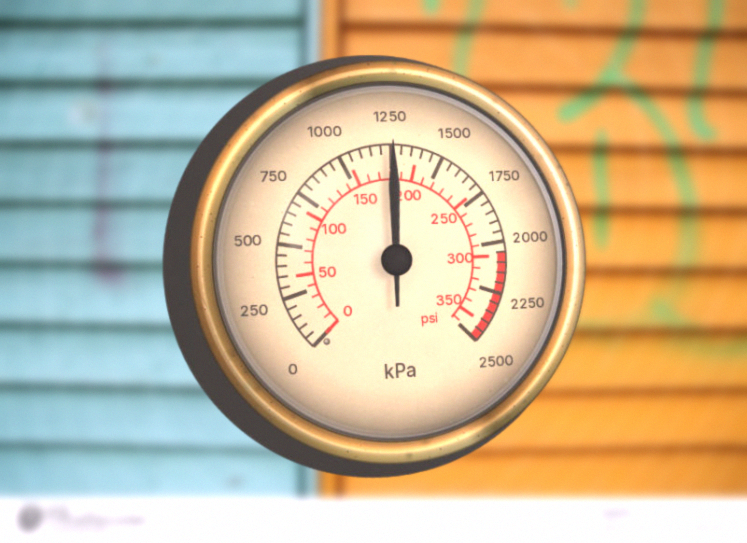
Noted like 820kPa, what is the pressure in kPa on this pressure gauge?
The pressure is 1250kPa
